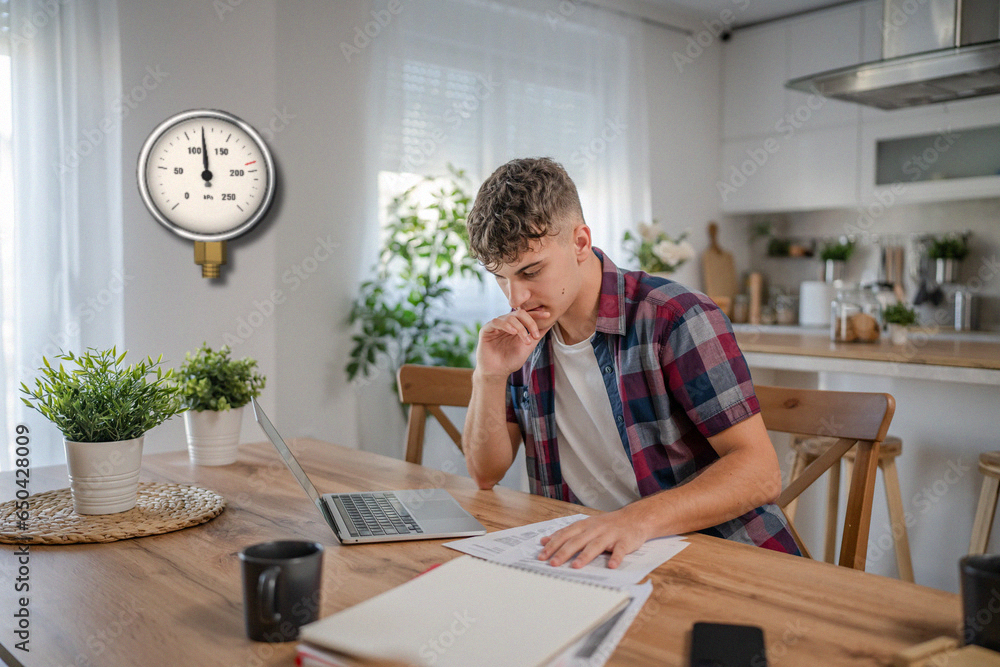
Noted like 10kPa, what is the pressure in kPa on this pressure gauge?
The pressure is 120kPa
